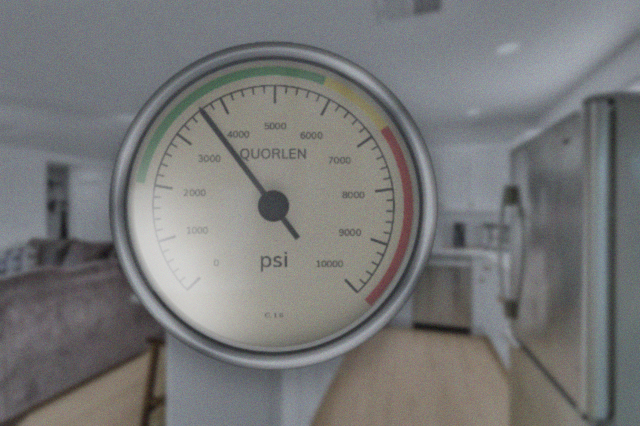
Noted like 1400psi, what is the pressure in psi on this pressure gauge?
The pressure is 3600psi
